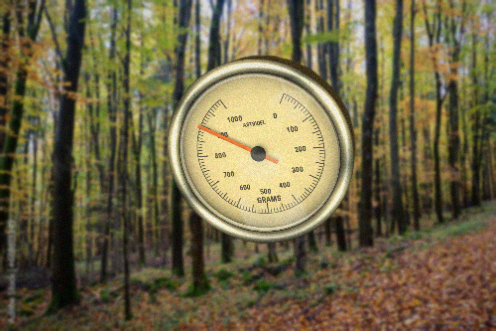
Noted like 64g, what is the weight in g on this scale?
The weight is 900g
